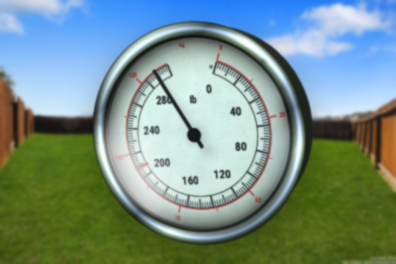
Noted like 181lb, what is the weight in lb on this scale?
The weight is 290lb
